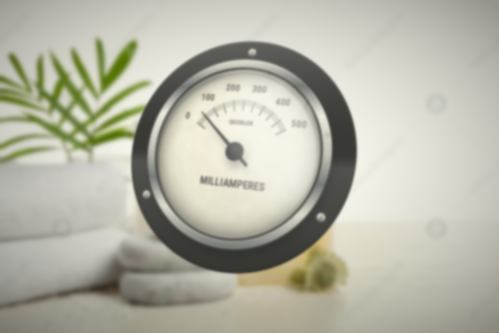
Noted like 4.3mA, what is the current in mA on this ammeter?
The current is 50mA
